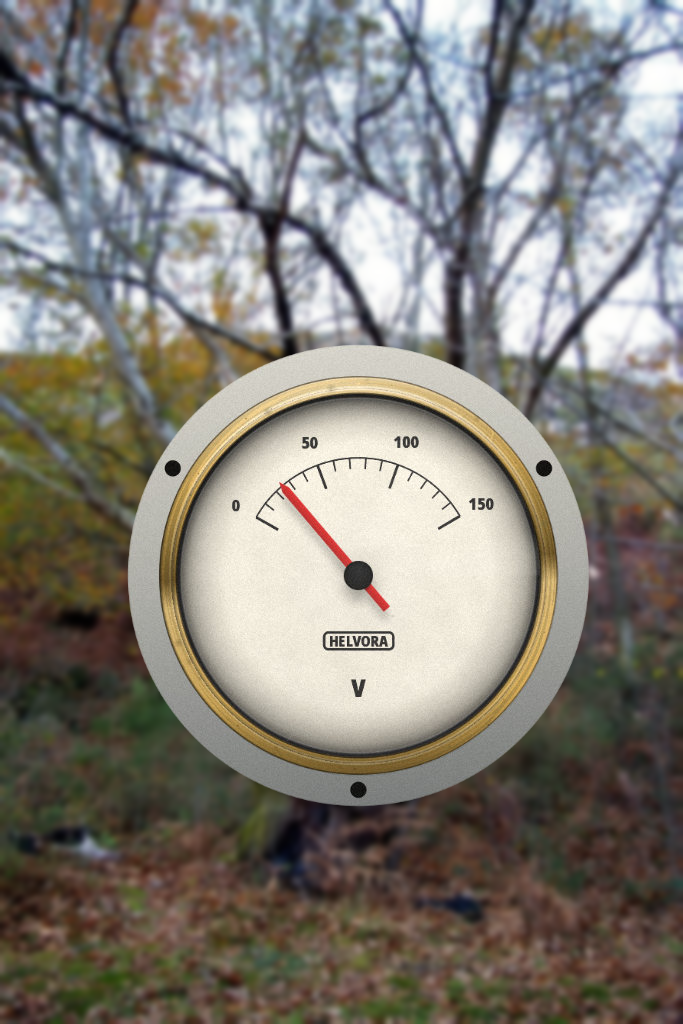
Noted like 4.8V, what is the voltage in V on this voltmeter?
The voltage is 25V
